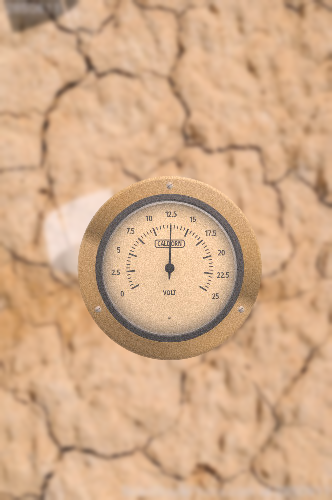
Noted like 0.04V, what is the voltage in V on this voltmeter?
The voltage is 12.5V
